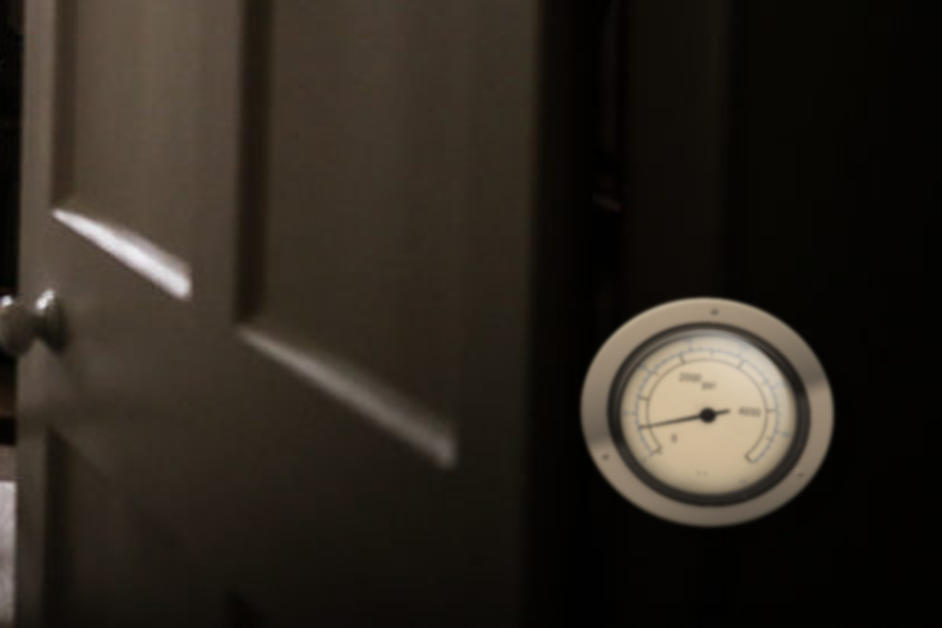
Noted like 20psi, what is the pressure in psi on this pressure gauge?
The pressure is 500psi
